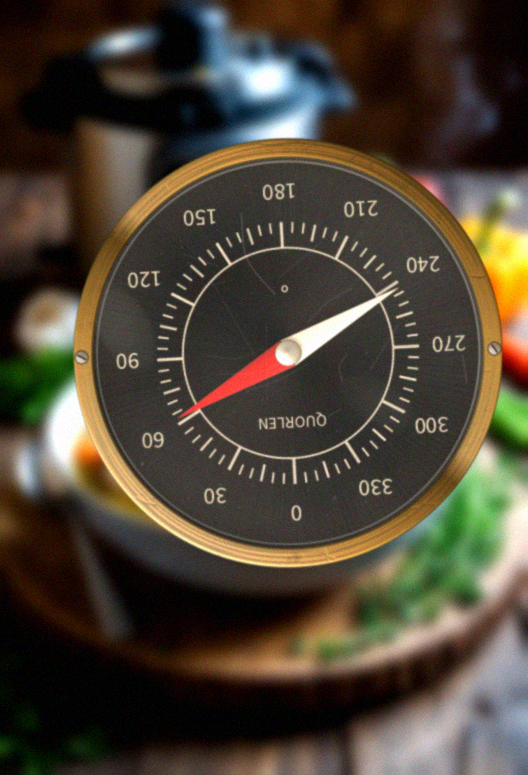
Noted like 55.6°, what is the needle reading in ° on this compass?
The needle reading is 62.5°
